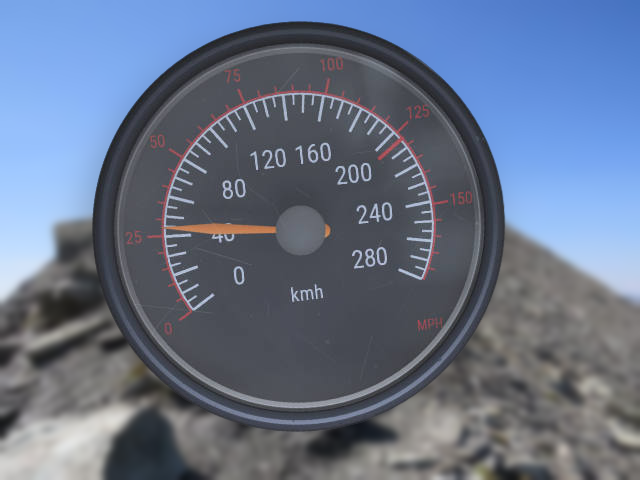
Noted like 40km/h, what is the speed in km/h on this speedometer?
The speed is 45km/h
